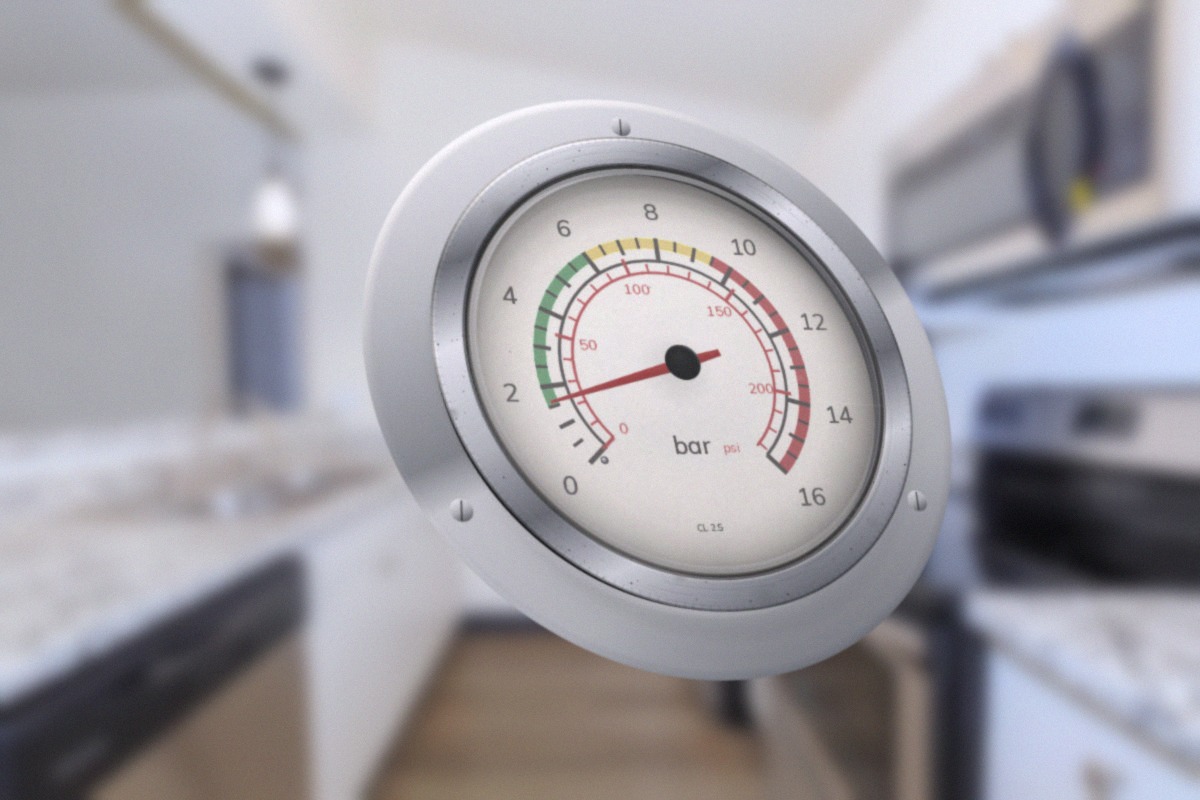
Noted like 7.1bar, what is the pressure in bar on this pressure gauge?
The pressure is 1.5bar
